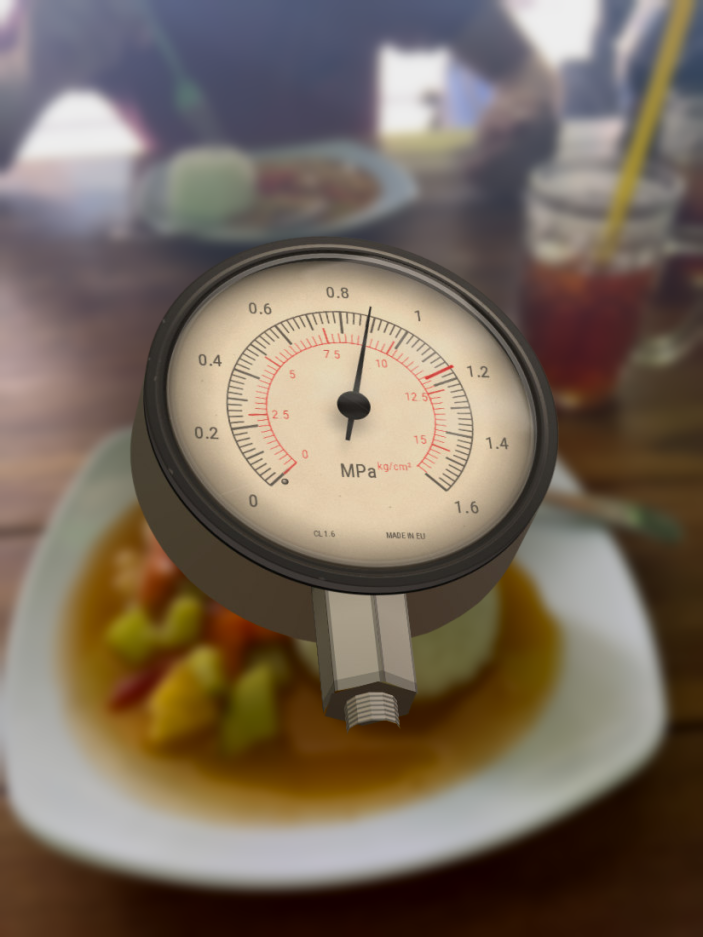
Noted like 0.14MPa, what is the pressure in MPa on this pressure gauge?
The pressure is 0.88MPa
